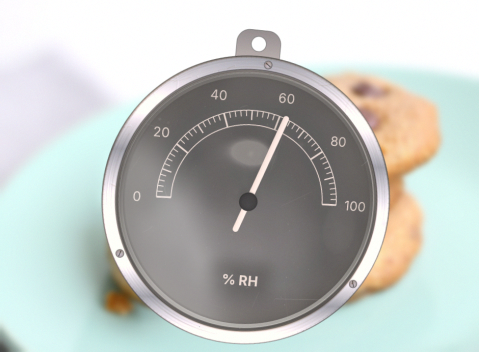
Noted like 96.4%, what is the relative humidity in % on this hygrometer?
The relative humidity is 62%
